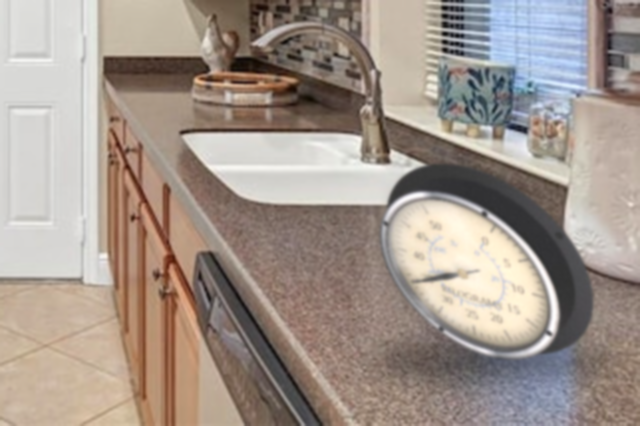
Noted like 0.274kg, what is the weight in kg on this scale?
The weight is 35kg
